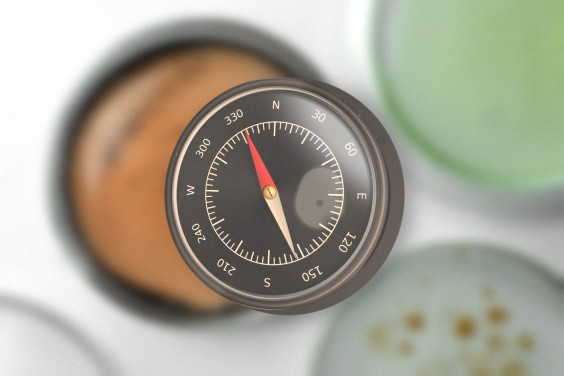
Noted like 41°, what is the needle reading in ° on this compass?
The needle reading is 335°
